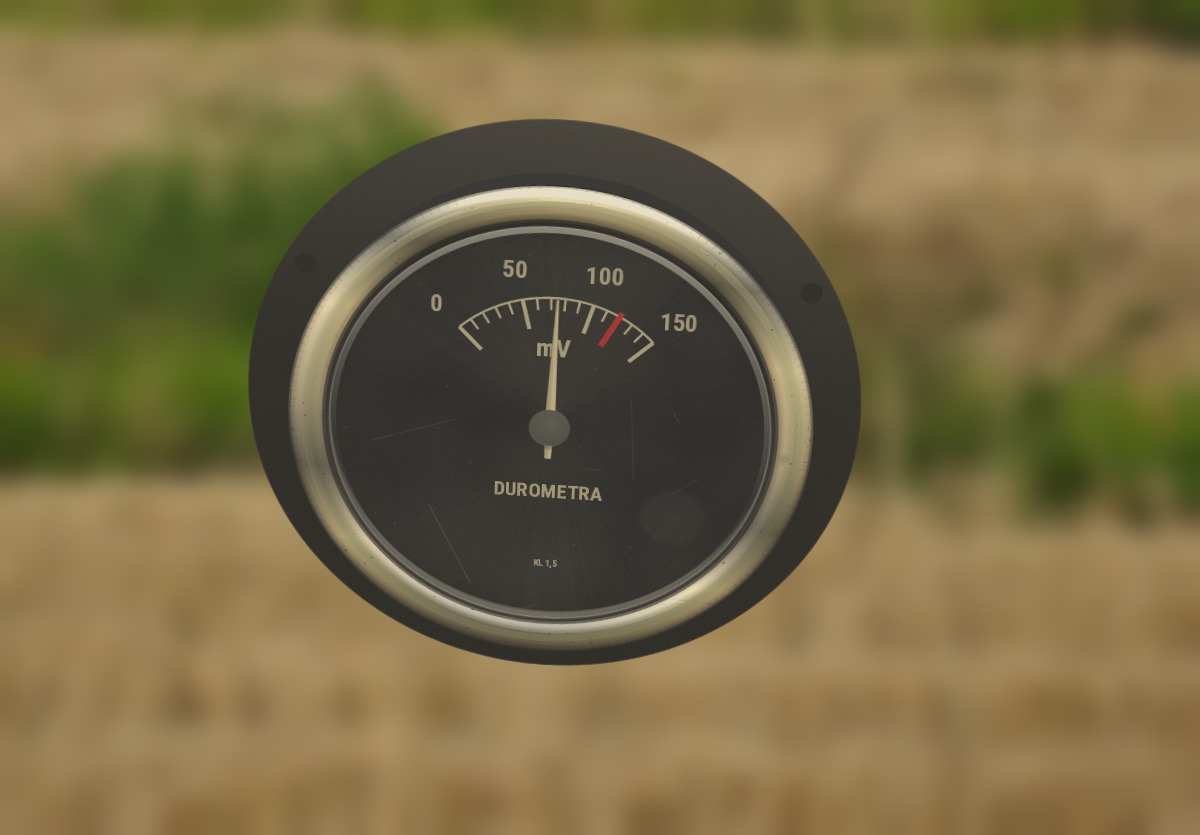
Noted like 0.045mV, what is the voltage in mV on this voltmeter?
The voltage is 75mV
